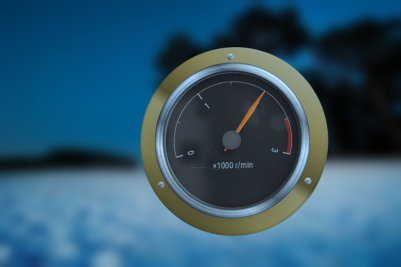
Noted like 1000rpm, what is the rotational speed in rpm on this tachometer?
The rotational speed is 2000rpm
